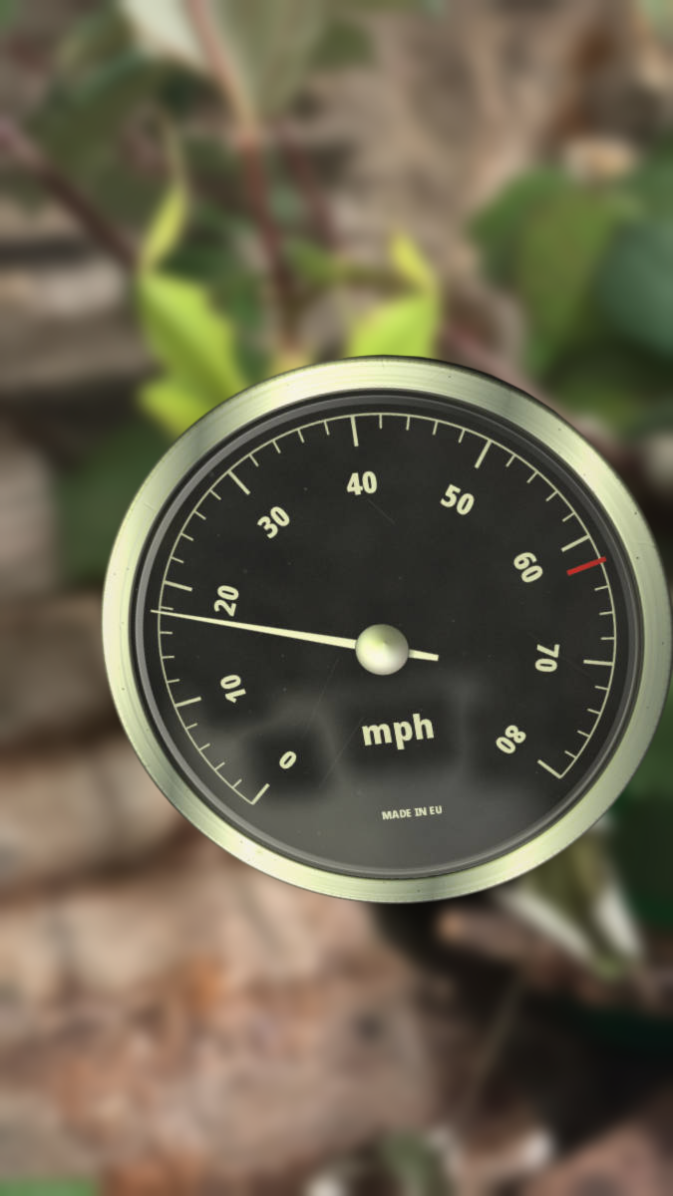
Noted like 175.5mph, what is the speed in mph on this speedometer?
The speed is 18mph
